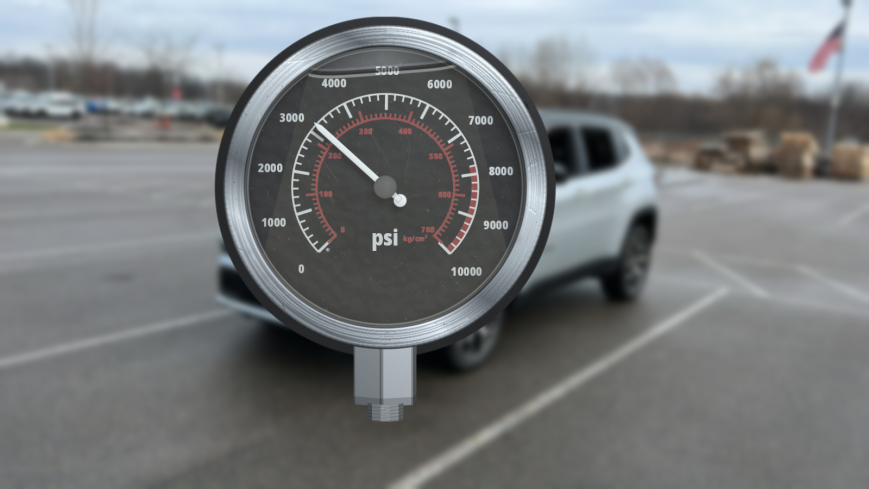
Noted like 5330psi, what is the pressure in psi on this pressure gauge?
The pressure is 3200psi
